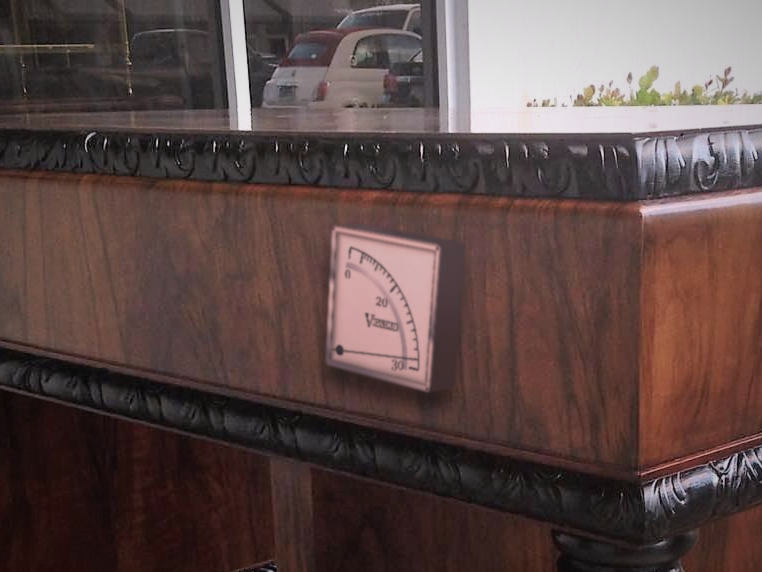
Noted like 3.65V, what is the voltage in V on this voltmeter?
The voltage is 29V
